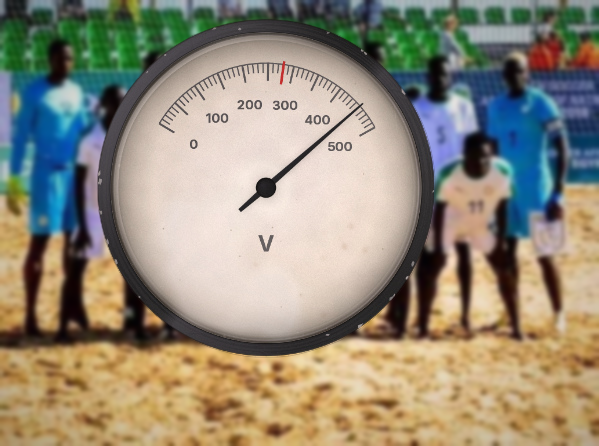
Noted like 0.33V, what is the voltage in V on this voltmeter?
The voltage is 450V
